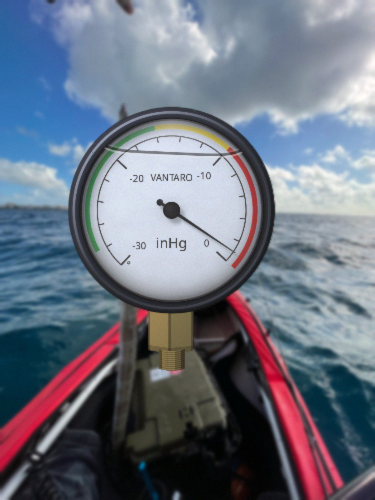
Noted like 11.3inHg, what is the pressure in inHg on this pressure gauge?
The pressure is -1inHg
